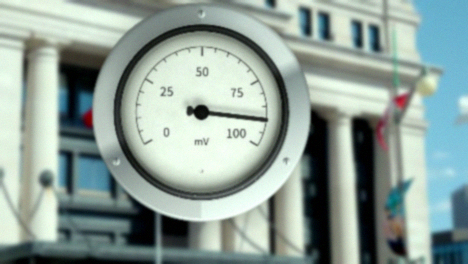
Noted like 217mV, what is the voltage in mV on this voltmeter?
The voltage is 90mV
